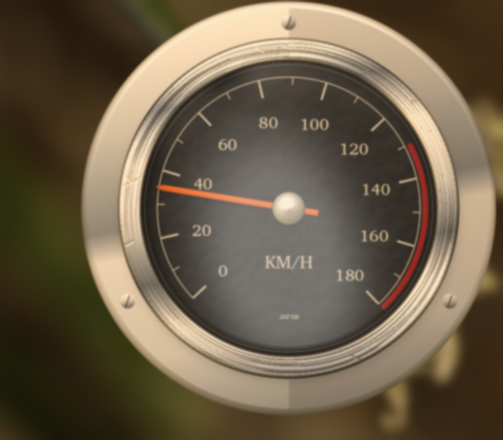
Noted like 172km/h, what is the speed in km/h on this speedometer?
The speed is 35km/h
